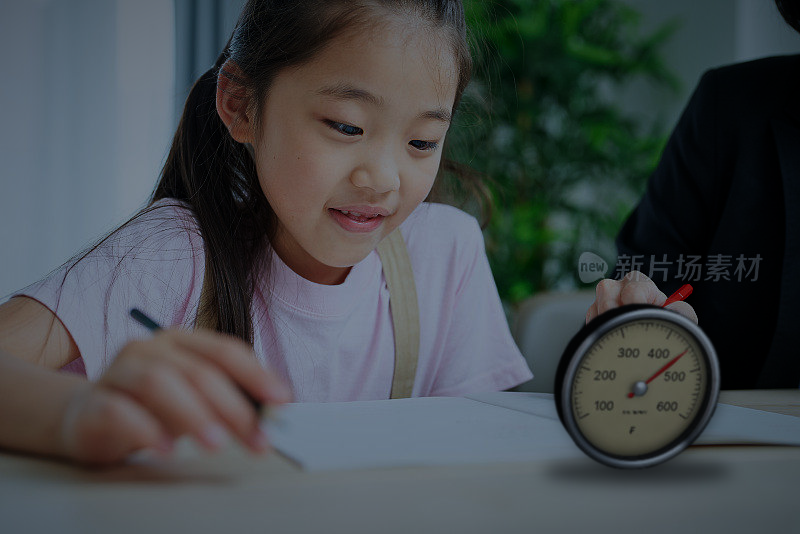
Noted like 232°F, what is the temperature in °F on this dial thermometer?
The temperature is 450°F
